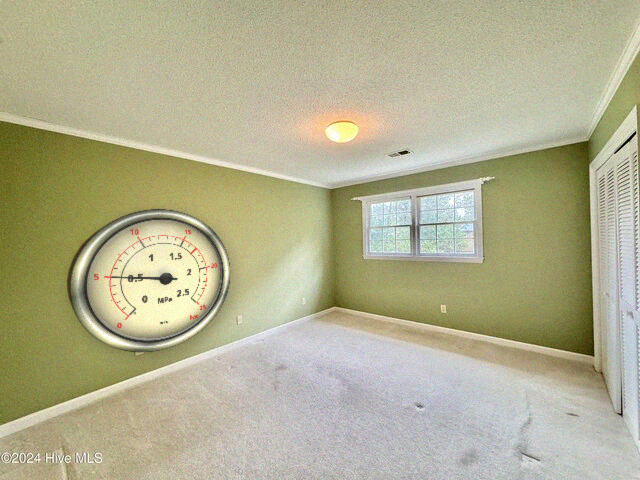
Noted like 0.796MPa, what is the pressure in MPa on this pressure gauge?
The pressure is 0.5MPa
